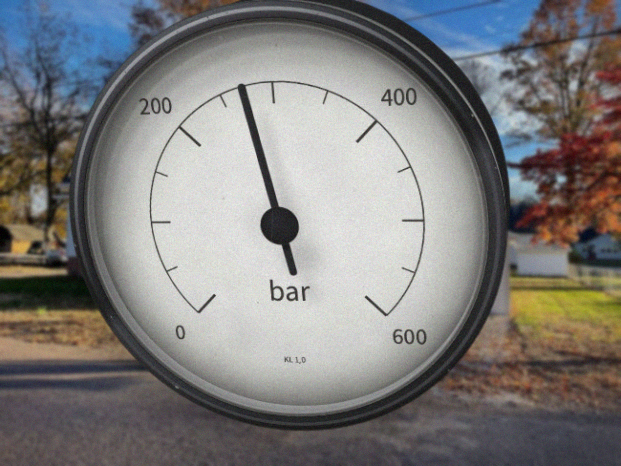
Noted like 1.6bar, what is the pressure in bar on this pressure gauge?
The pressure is 275bar
